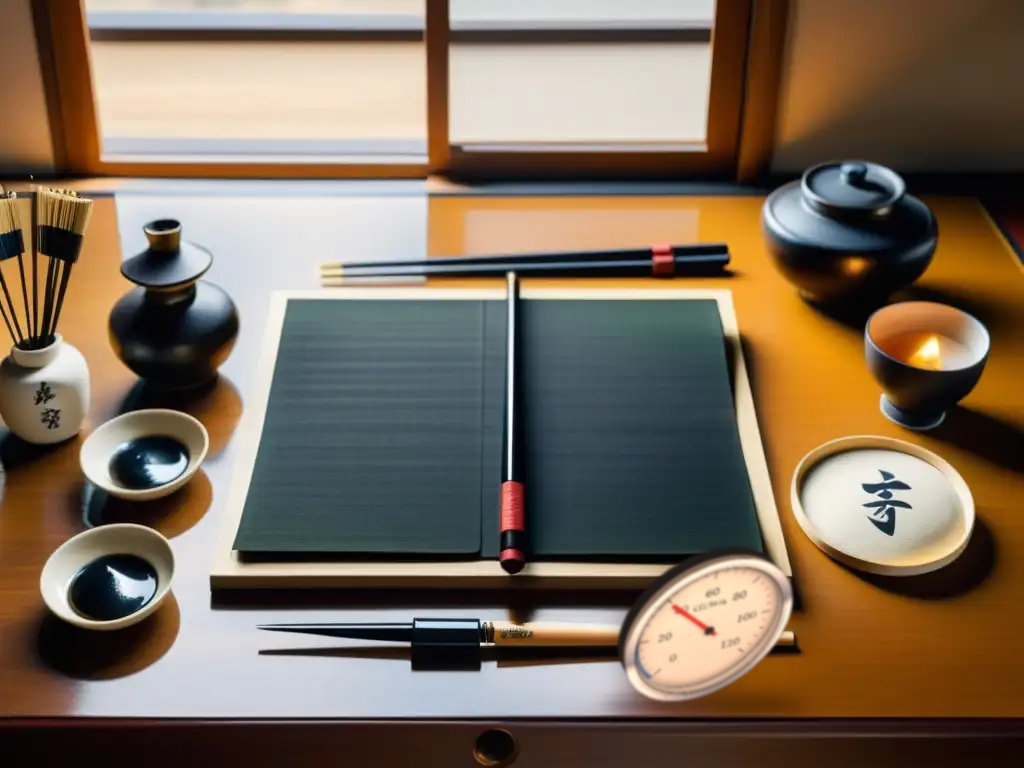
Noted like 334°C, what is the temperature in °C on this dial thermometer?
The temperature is 40°C
